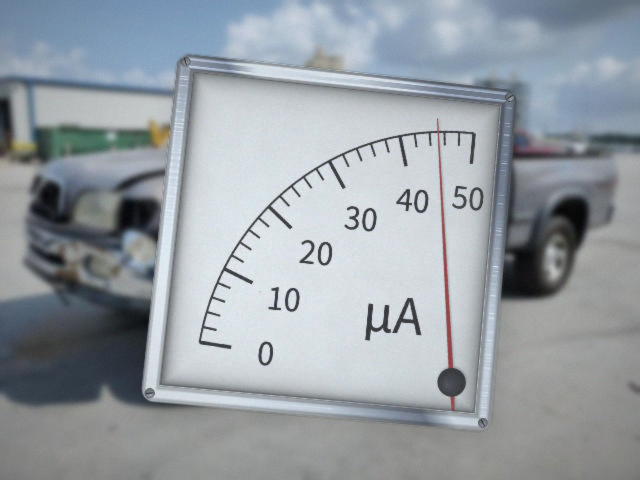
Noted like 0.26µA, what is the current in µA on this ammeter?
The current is 45µA
